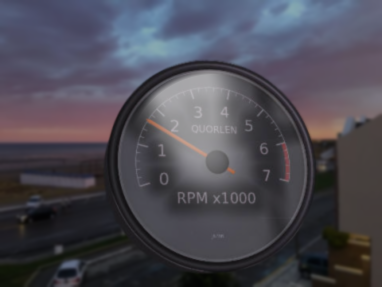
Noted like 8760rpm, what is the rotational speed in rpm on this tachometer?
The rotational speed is 1600rpm
